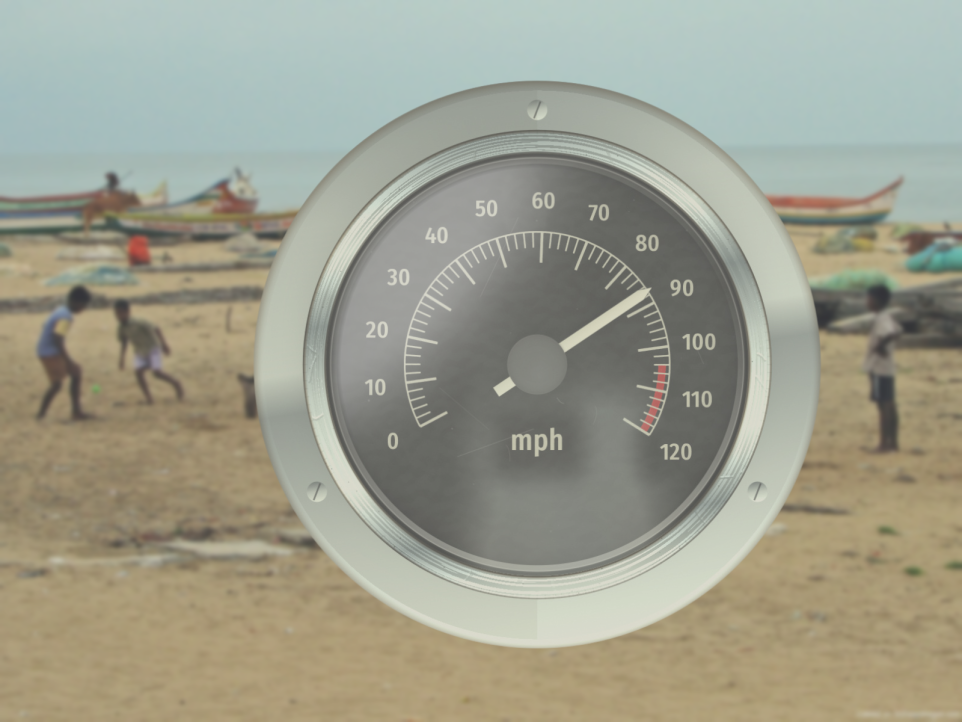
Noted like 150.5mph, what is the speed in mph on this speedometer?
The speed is 87mph
